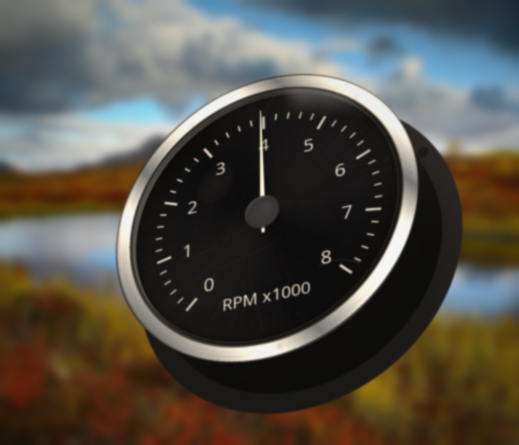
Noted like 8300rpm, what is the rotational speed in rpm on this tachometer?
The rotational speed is 4000rpm
